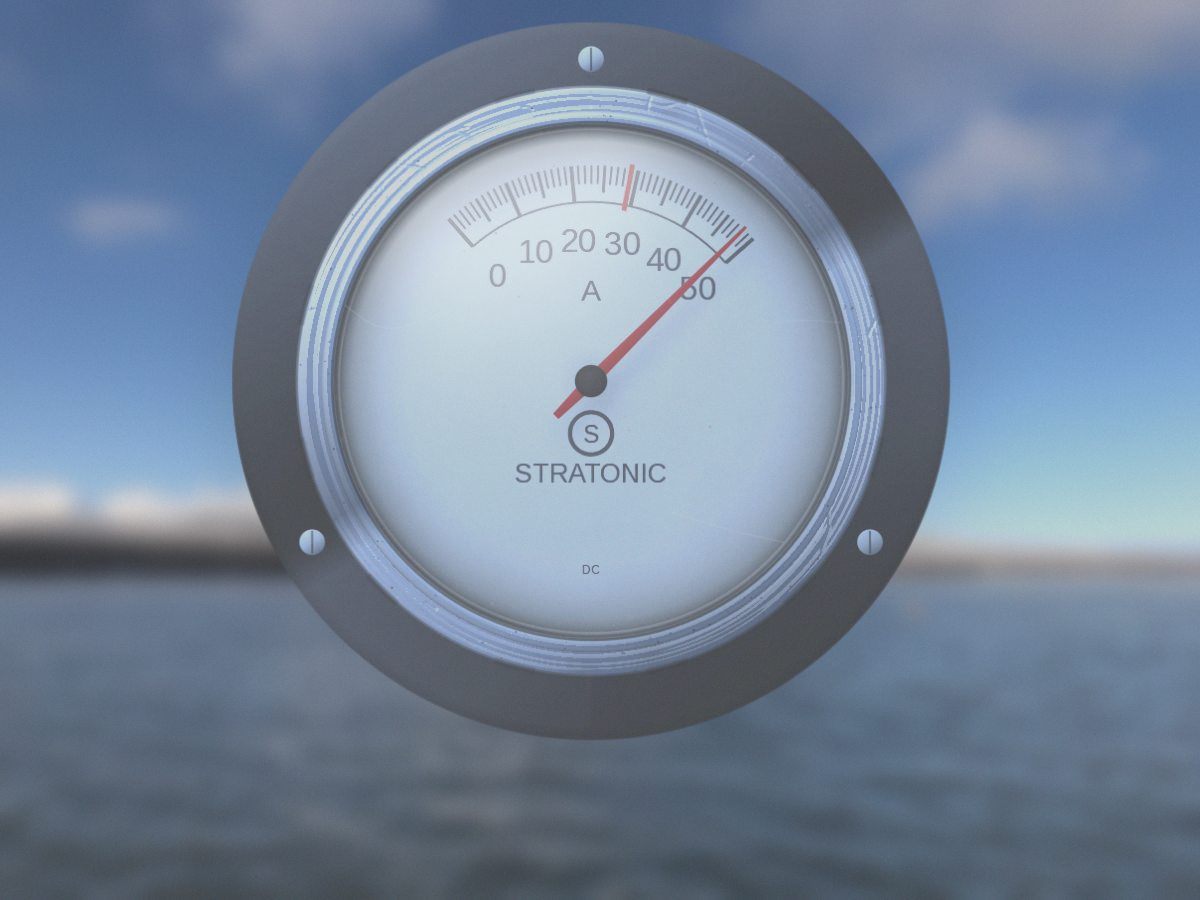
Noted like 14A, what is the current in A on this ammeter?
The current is 48A
